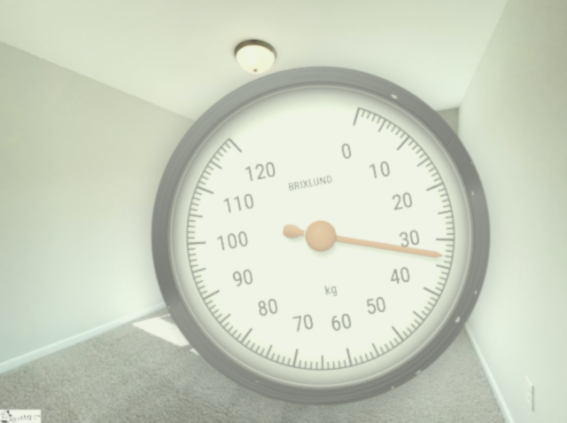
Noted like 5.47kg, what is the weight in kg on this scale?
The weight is 33kg
